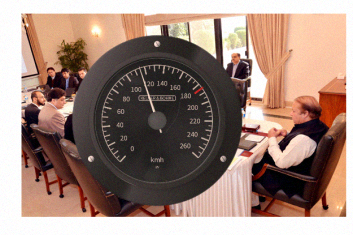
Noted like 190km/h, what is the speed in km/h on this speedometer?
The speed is 115km/h
